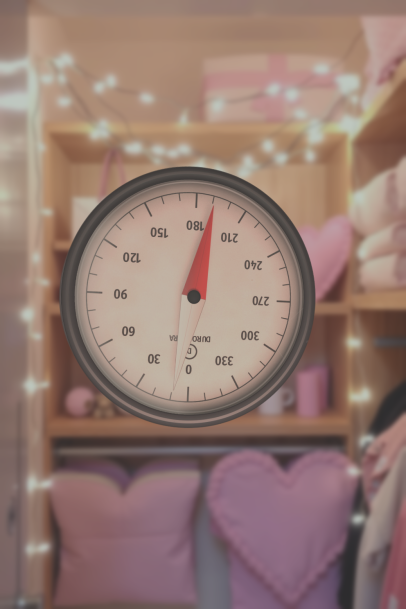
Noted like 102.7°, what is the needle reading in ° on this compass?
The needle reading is 190°
